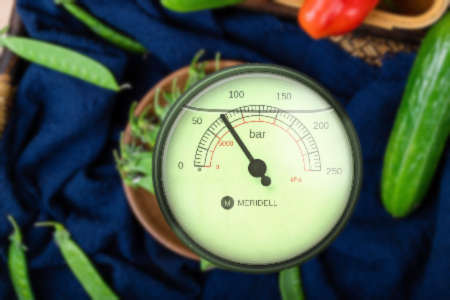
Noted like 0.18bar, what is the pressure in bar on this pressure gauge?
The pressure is 75bar
